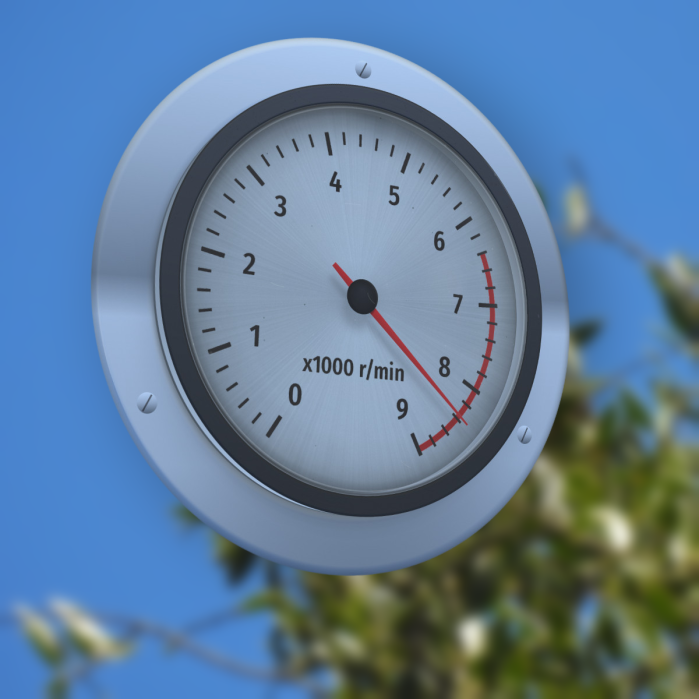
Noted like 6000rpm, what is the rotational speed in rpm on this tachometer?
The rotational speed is 8400rpm
